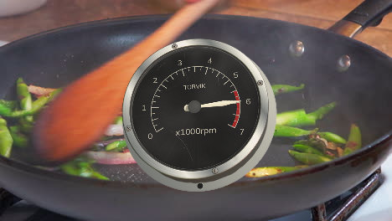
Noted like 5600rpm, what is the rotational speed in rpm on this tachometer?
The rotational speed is 6000rpm
